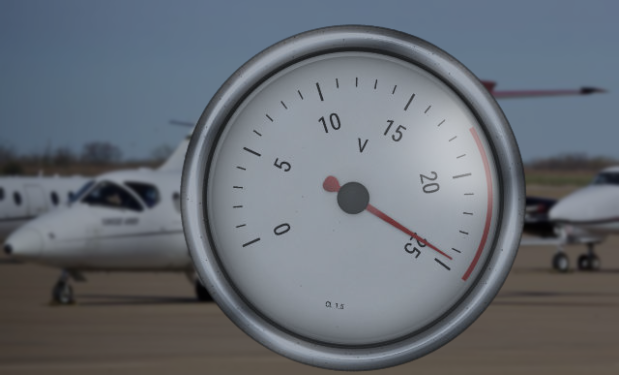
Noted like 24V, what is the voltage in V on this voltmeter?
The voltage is 24.5V
